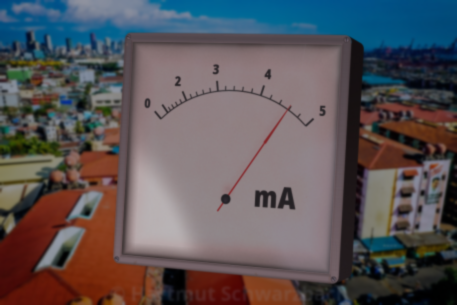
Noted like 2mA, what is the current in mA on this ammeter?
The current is 4.6mA
